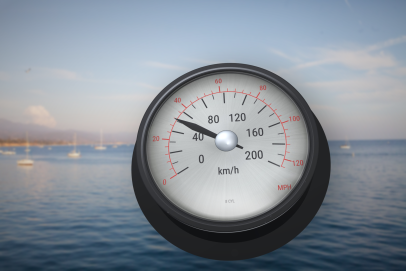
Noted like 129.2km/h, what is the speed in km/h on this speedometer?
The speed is 50km/h
